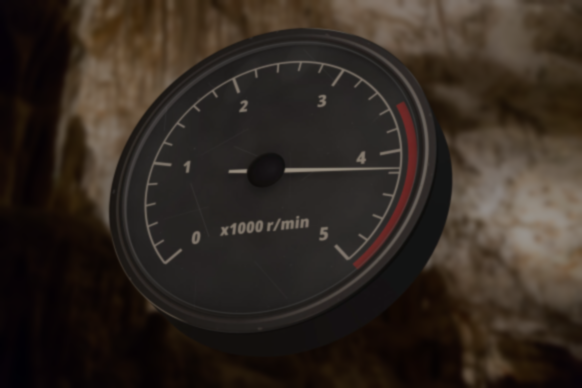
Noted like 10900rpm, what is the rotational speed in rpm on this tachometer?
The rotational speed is 4200rpm
